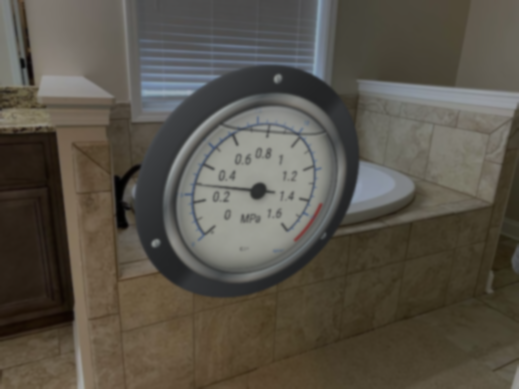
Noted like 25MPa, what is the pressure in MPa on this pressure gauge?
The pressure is 0.3MPa
